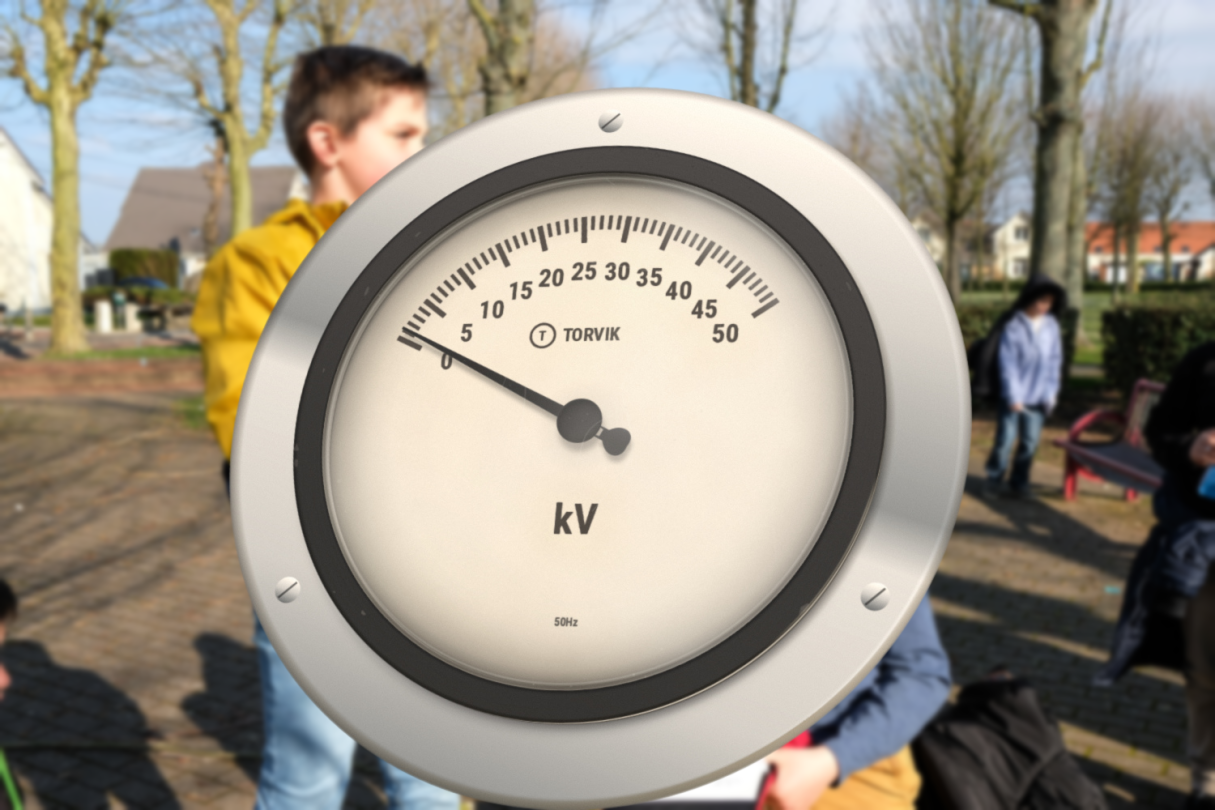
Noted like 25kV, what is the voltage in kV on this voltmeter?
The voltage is 1kV
